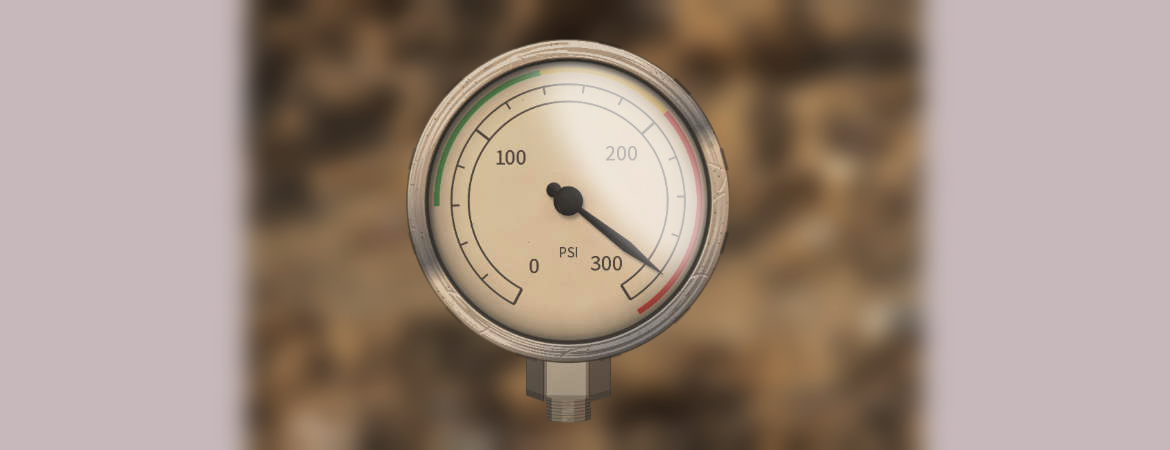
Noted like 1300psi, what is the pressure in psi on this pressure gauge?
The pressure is 280psi
